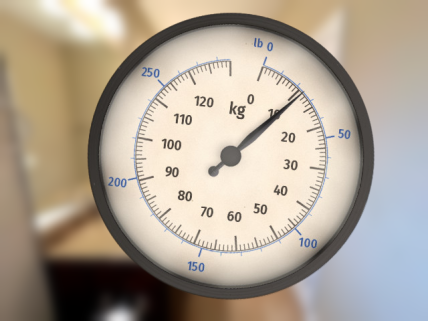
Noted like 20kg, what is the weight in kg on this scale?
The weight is 11kg
